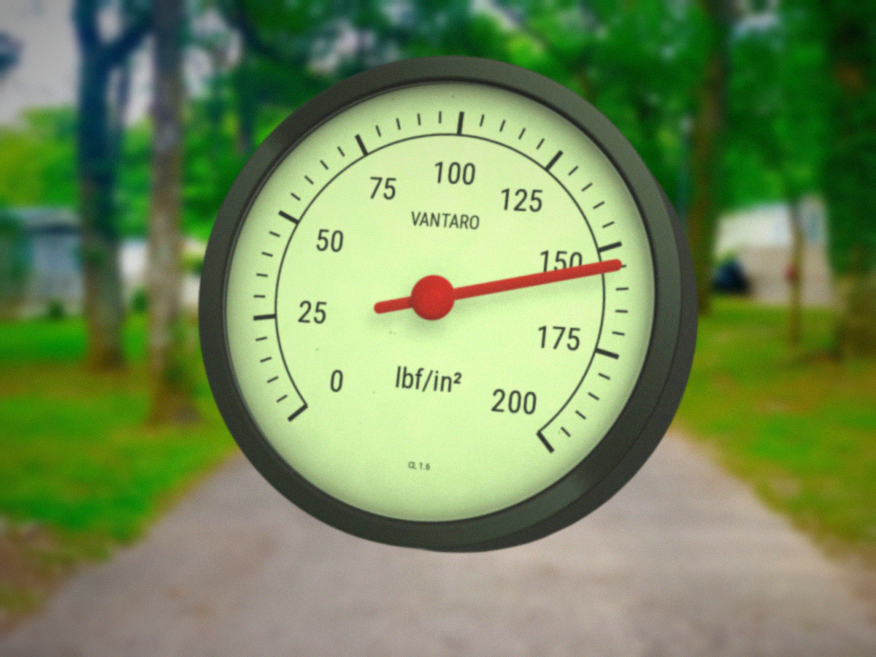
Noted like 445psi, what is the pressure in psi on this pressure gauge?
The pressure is 155psi
